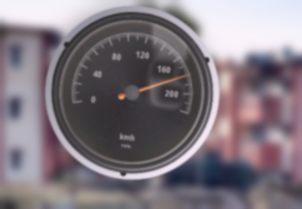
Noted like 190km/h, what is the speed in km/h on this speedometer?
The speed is 180km/h
